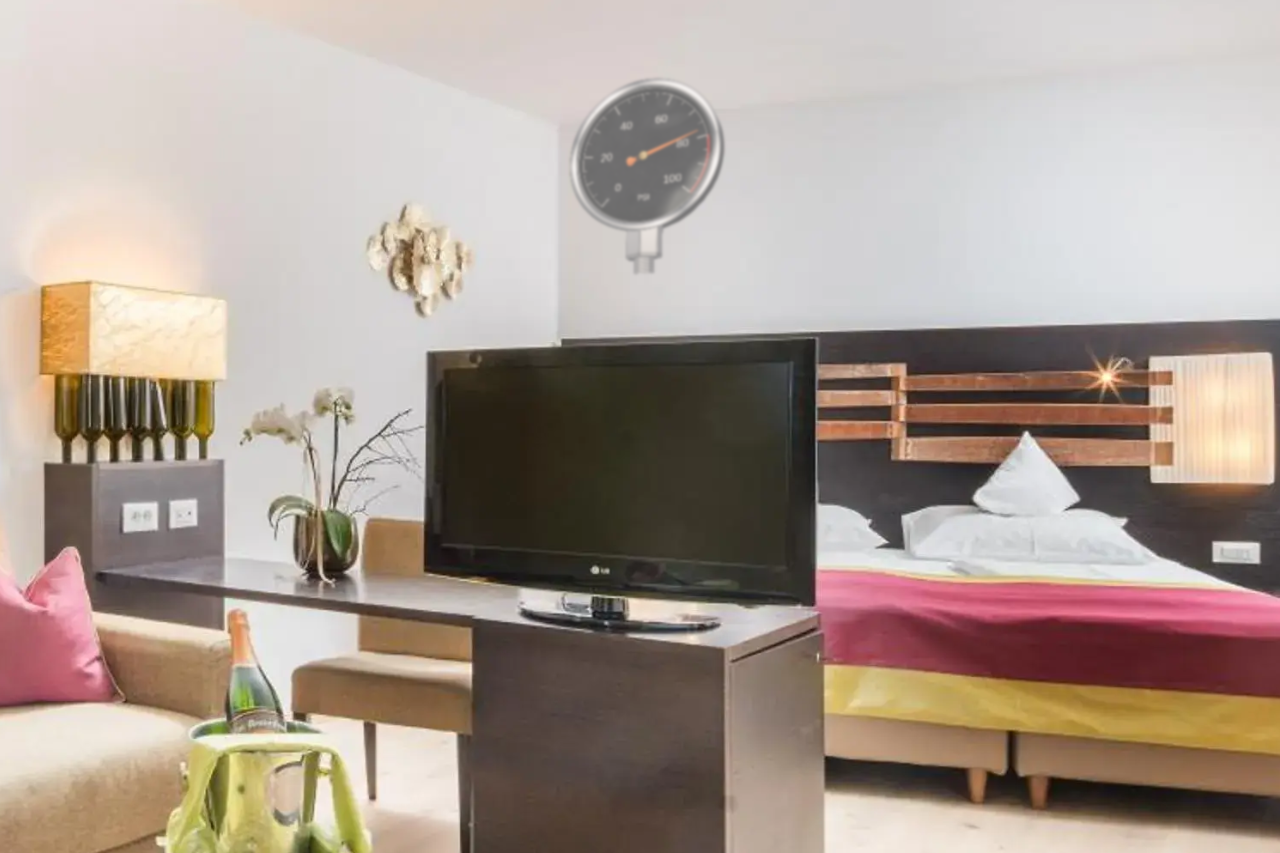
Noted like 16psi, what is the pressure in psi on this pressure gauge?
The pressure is 77.5psi
